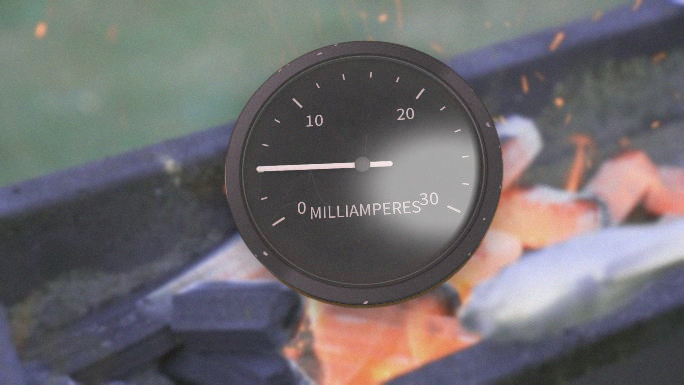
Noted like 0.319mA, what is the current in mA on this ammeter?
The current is 4mA
